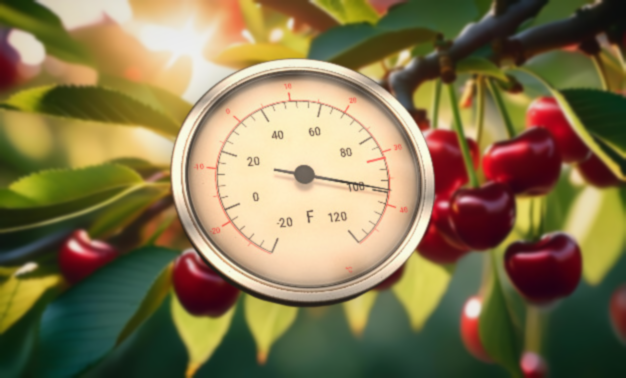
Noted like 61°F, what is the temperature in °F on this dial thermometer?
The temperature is 100°F
